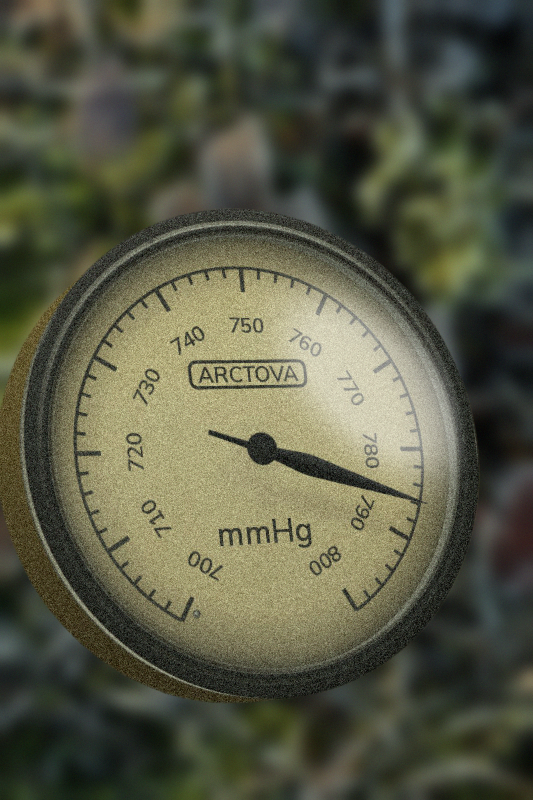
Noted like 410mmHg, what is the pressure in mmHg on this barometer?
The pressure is 786mmHg
